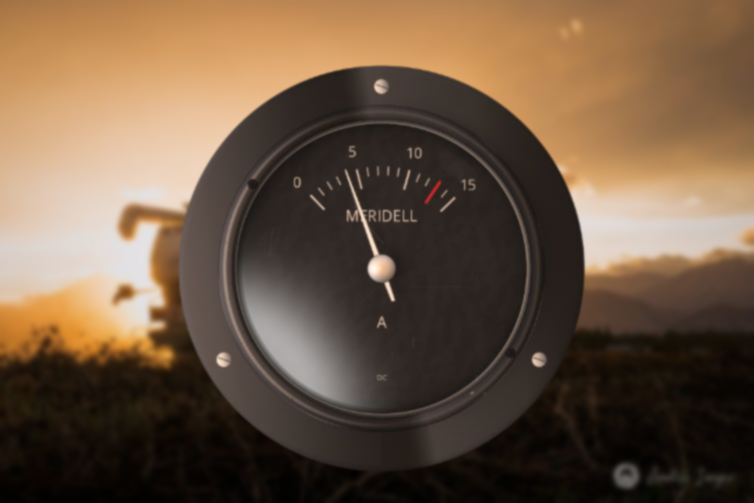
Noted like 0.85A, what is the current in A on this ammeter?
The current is 4A
